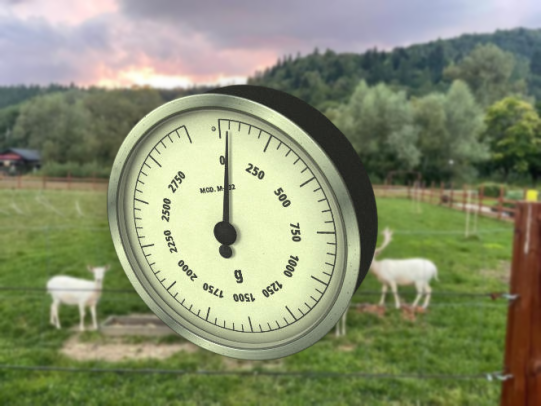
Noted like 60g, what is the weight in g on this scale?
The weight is 50g
